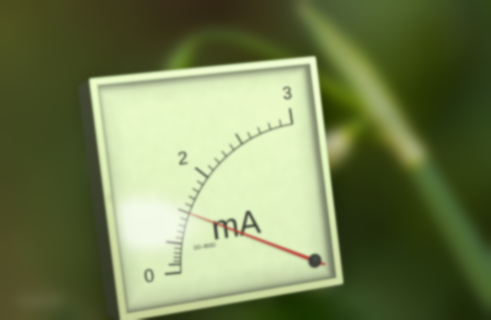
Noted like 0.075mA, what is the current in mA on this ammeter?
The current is 1.5mA
